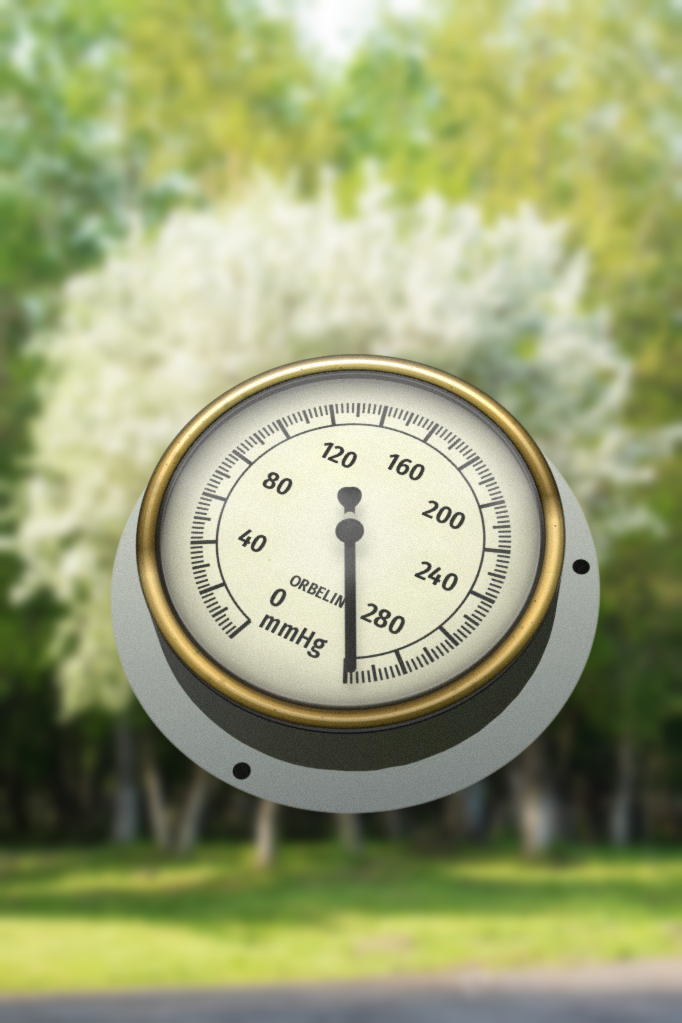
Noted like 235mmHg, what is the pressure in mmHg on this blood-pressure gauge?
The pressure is 298mmHg
